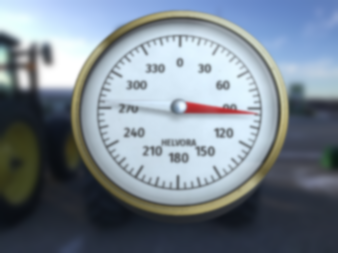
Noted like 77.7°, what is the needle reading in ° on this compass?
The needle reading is 95°
